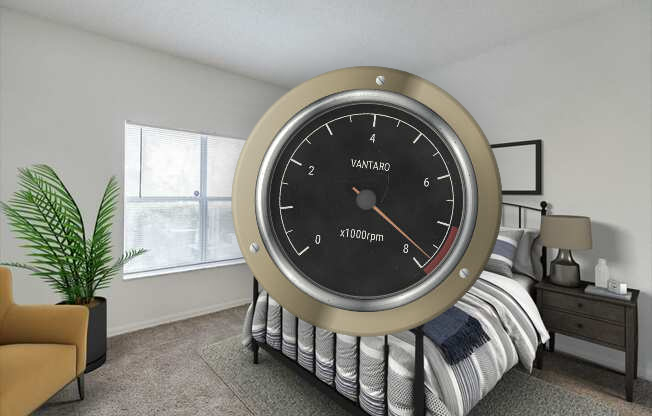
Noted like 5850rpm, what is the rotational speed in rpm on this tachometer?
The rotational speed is 7750rpm
